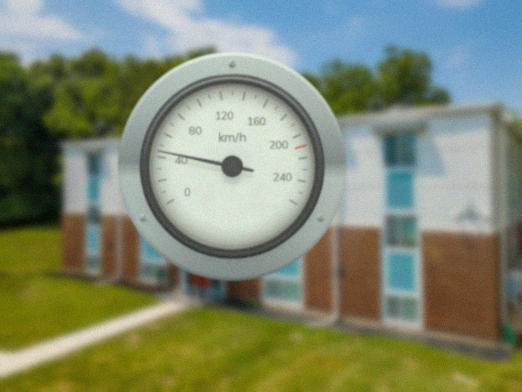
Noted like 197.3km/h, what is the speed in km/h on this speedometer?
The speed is 45km/h
